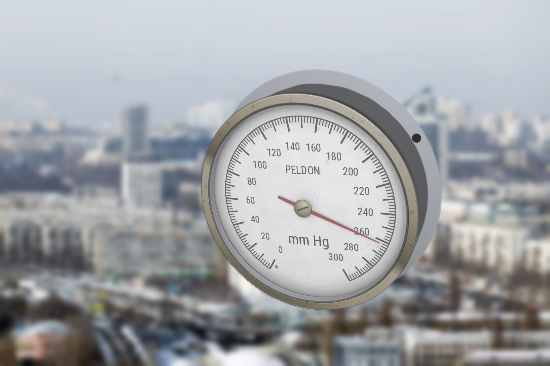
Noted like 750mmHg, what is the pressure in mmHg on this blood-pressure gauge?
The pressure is 260mmHg
